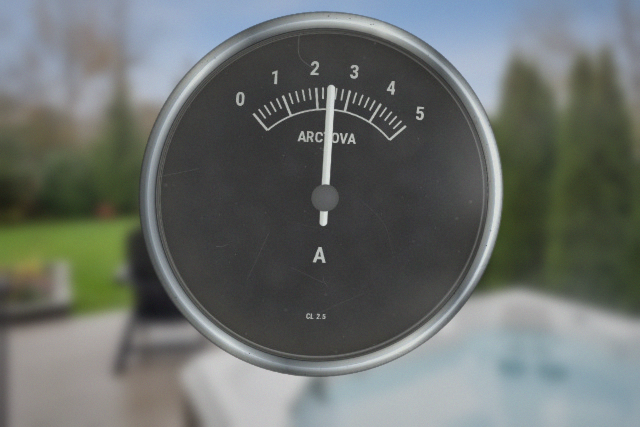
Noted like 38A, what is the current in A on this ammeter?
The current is 2.4A
